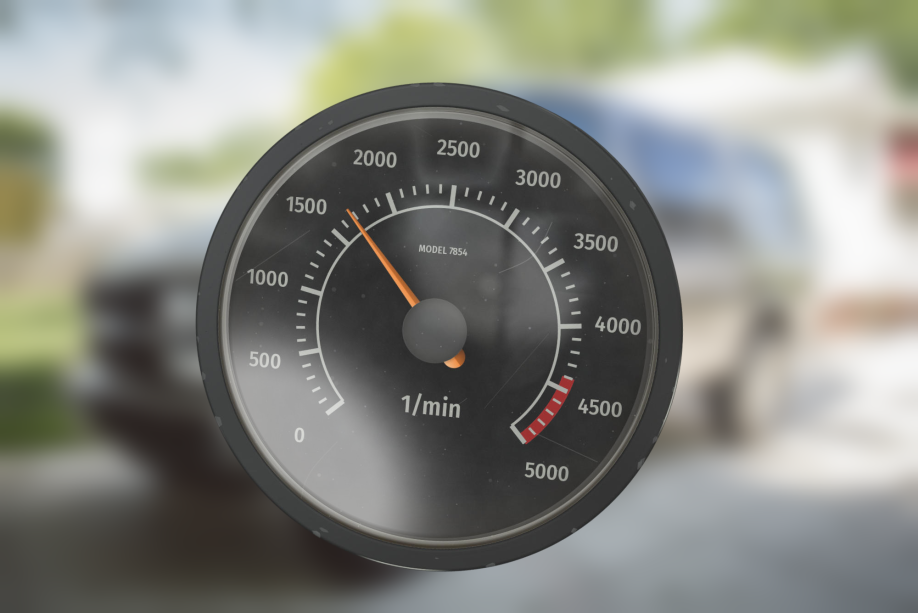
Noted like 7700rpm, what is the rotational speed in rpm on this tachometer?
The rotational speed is 1700rpm
